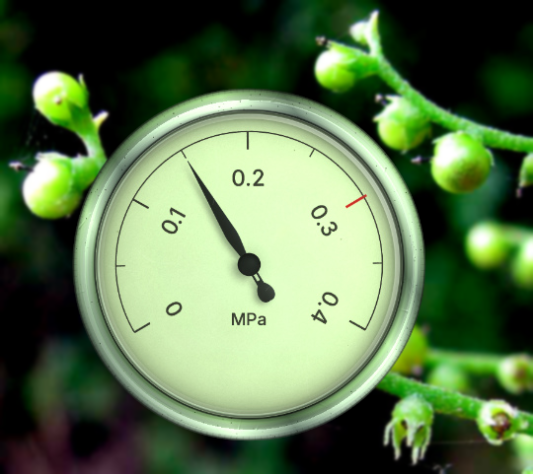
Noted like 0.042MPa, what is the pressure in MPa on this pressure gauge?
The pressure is 0.15MPa
